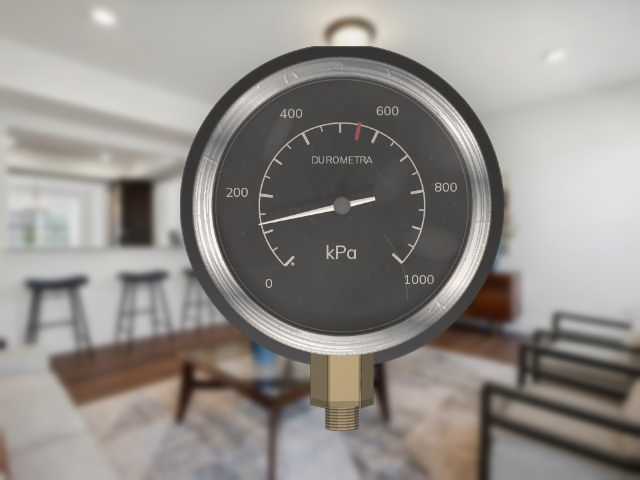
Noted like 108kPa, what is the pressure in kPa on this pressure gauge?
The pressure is 125kPa
